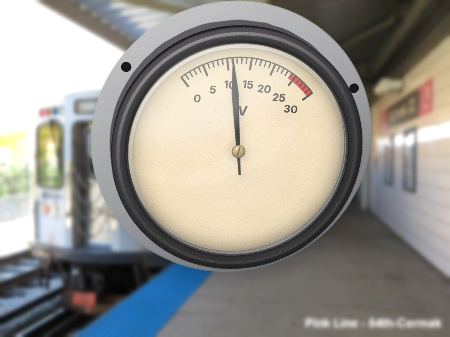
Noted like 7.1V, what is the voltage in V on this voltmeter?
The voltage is 11V
